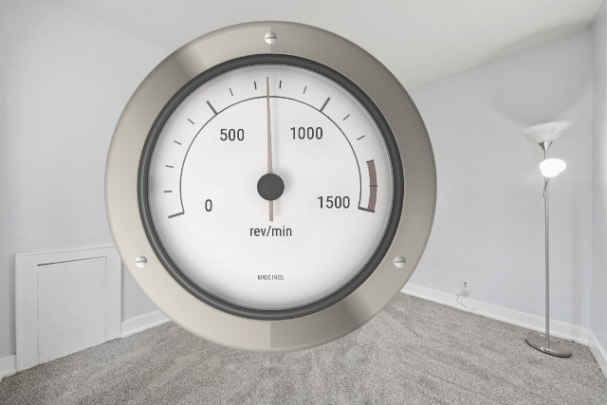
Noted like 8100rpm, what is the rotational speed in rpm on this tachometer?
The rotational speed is 750rpm
